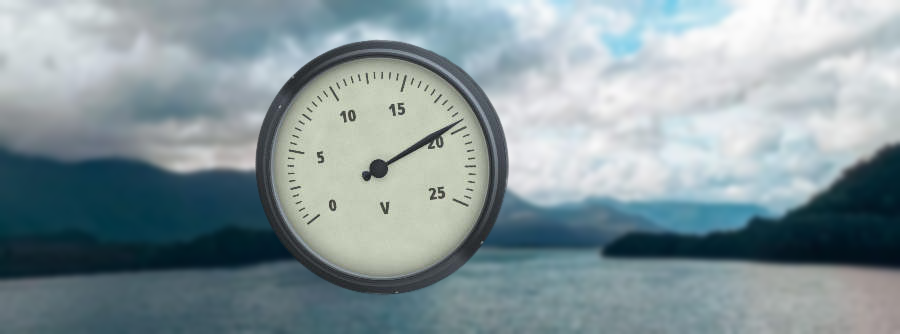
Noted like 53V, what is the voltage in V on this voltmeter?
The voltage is 19.5V
